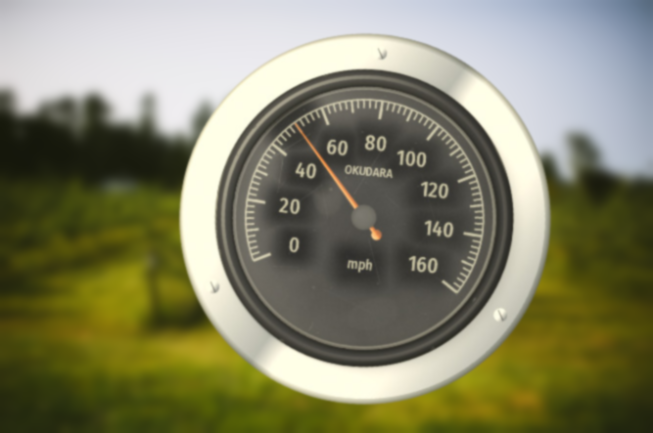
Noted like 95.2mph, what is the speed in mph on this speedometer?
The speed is 50mph
